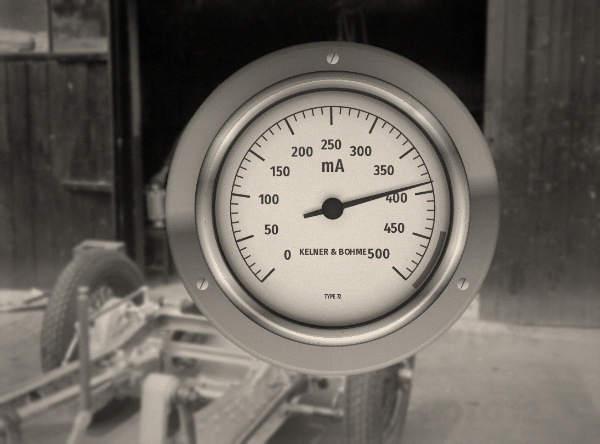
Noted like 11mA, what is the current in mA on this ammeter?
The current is 390mA
